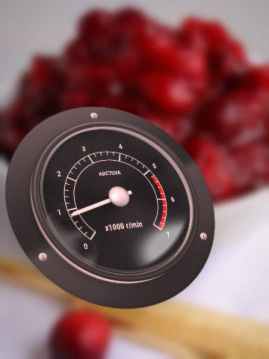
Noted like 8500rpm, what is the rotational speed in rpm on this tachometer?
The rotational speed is 800rpm
